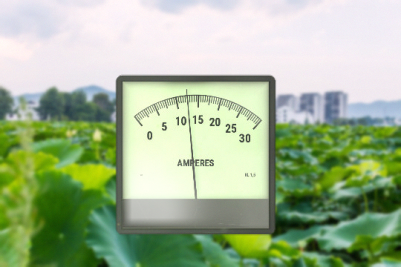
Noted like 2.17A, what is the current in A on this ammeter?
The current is 12.5A
